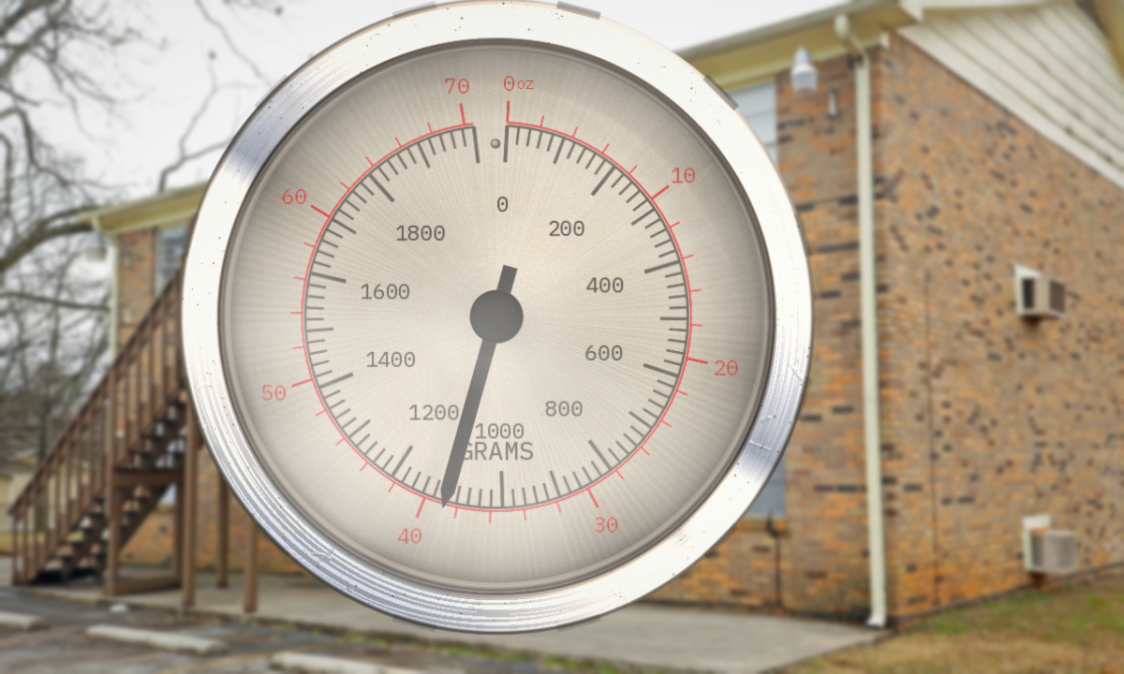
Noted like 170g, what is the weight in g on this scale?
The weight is 1100g
